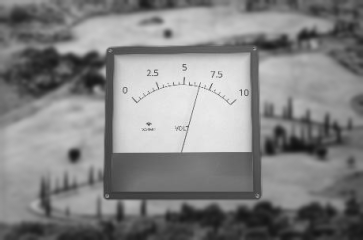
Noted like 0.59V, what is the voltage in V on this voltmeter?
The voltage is 6.5V
